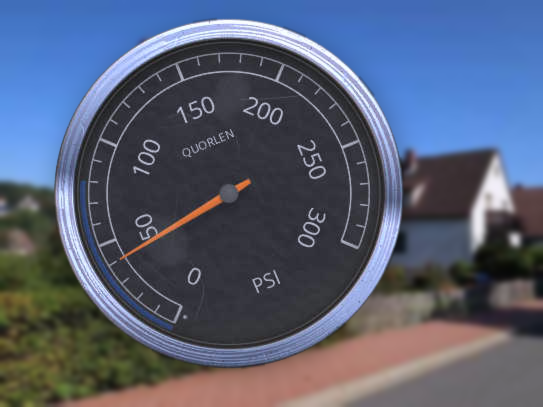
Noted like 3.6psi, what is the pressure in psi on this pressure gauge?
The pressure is 40psi
